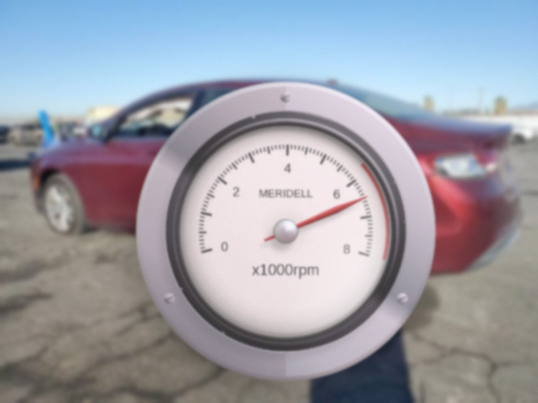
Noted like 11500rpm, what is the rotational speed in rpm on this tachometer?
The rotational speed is 6500rpm
